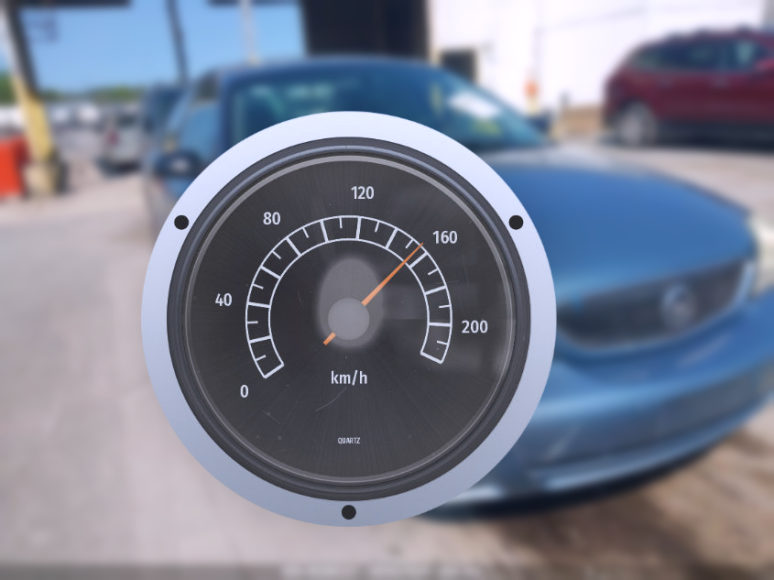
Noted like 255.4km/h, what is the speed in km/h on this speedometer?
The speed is 155km/h
